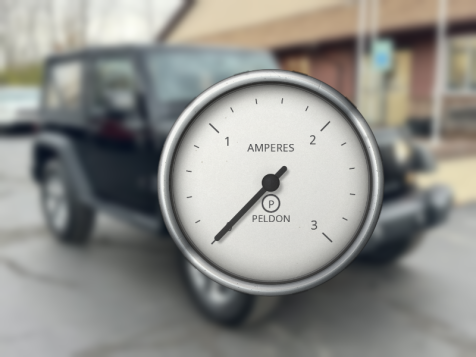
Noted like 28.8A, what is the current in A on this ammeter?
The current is 0A
